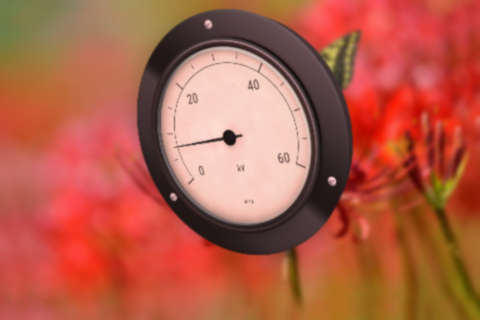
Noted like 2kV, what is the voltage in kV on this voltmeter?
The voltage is 7.5kV
